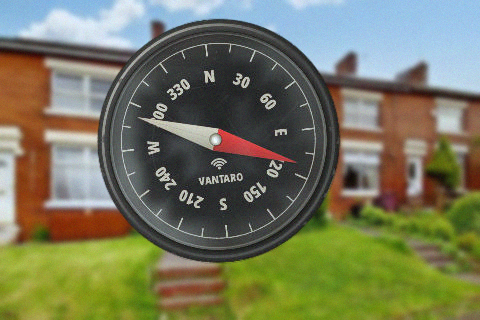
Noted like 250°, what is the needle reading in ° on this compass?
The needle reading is 112.5°
